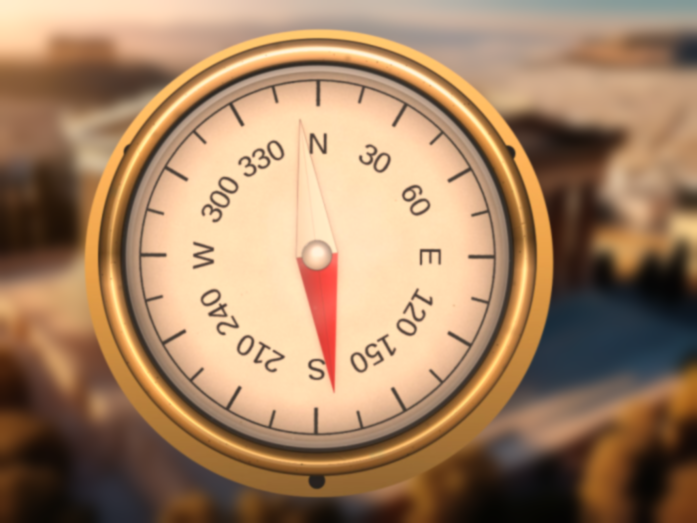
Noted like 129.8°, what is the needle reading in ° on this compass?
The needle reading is 172.5°
